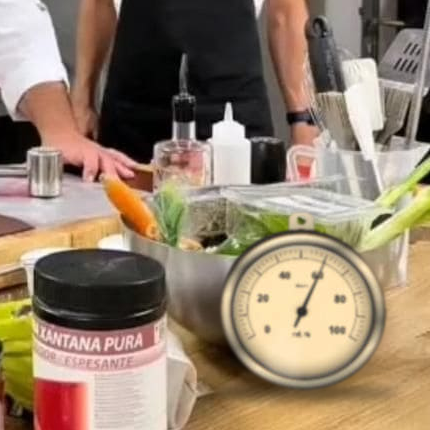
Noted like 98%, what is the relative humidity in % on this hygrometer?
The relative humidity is 60%
